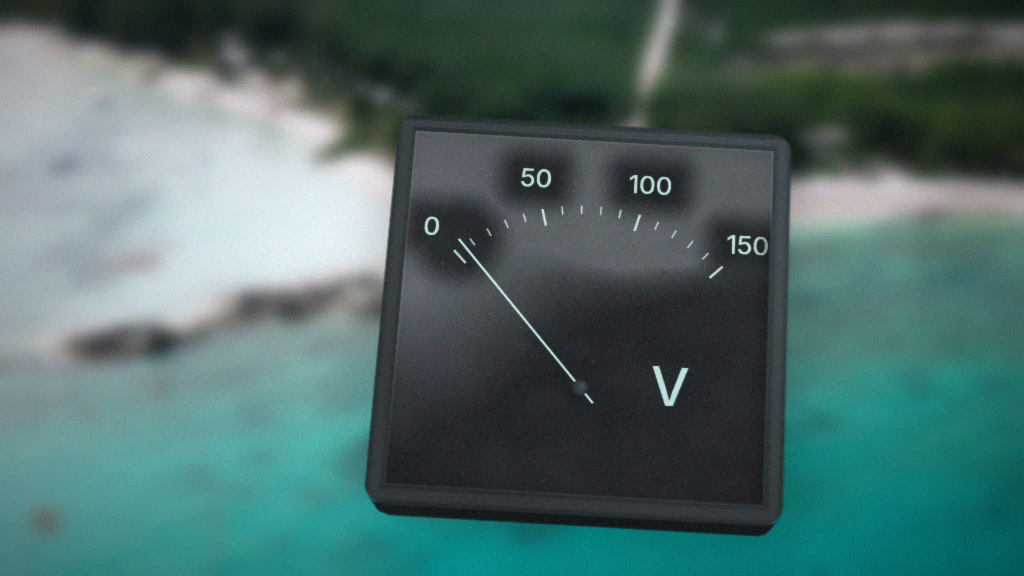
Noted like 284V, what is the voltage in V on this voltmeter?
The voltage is 5V
